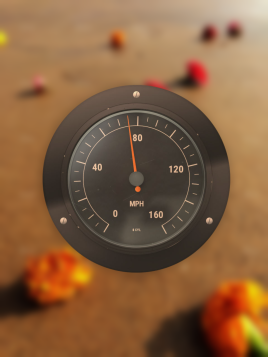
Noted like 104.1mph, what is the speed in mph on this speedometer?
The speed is 75mph
